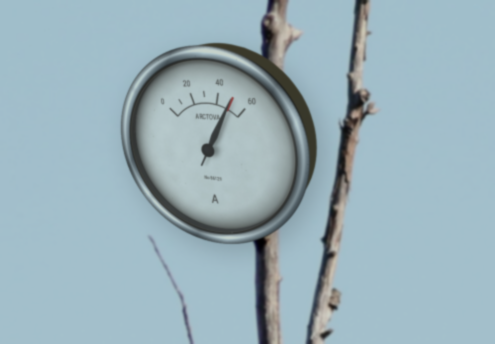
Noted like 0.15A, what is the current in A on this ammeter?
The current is 50A
